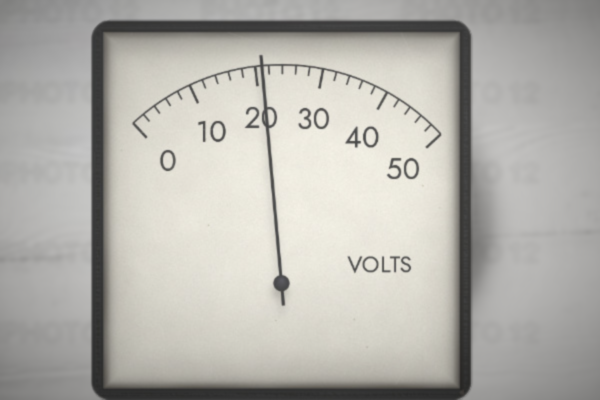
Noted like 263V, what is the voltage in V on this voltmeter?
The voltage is 21V
